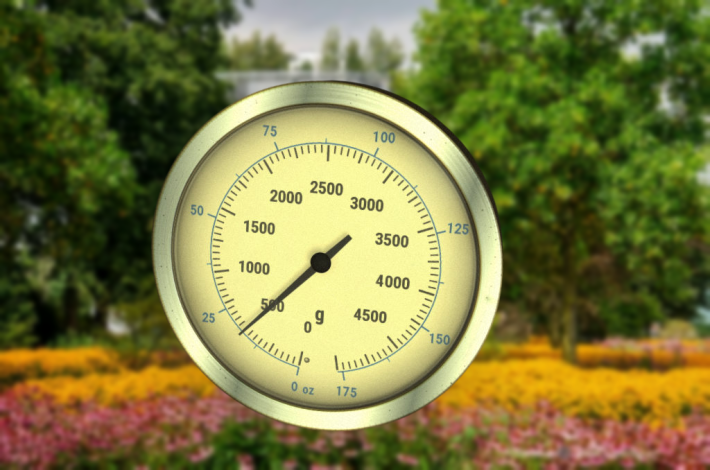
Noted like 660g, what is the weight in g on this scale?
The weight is 500g
